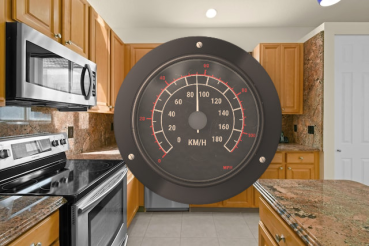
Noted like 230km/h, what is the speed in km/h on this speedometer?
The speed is 90km/h
